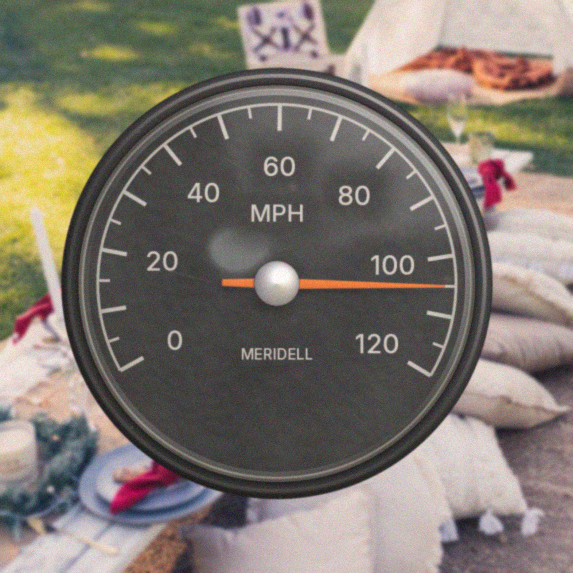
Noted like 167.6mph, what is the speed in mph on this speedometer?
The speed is 105mph
